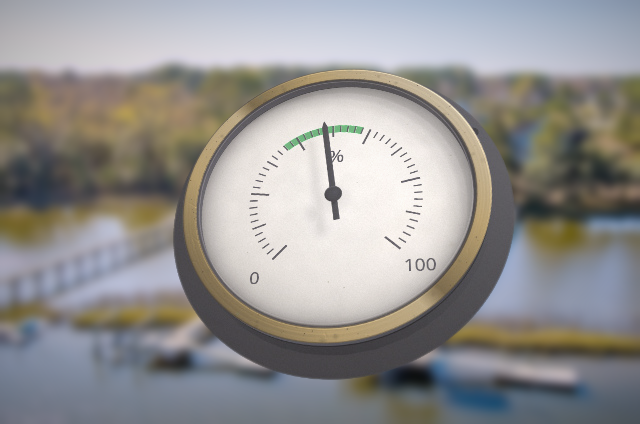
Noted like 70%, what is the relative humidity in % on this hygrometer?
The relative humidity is 48%
